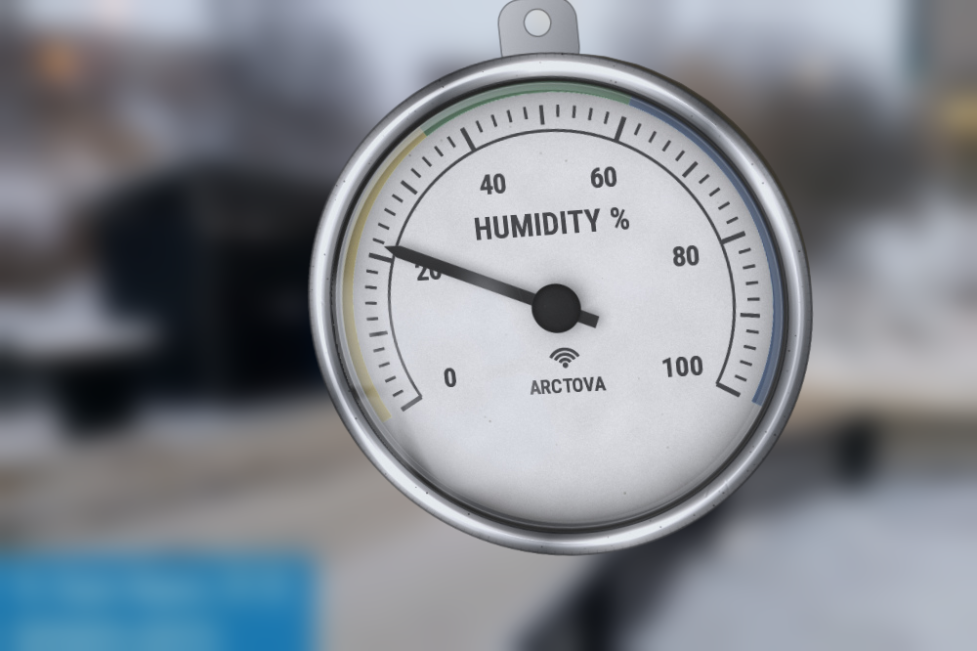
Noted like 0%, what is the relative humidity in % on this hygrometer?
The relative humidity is 22%
